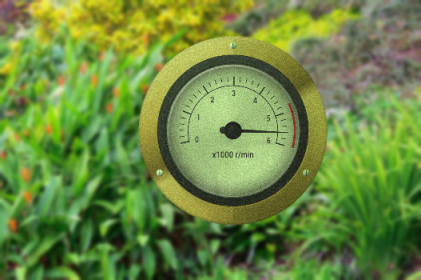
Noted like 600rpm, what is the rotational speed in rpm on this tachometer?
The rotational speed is 5600rpm
